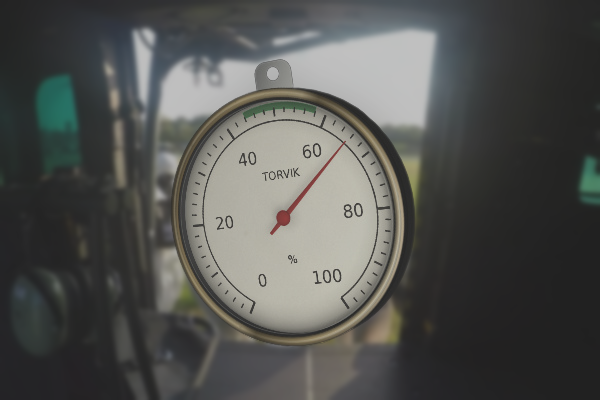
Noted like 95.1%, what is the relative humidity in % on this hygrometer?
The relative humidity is 66%
